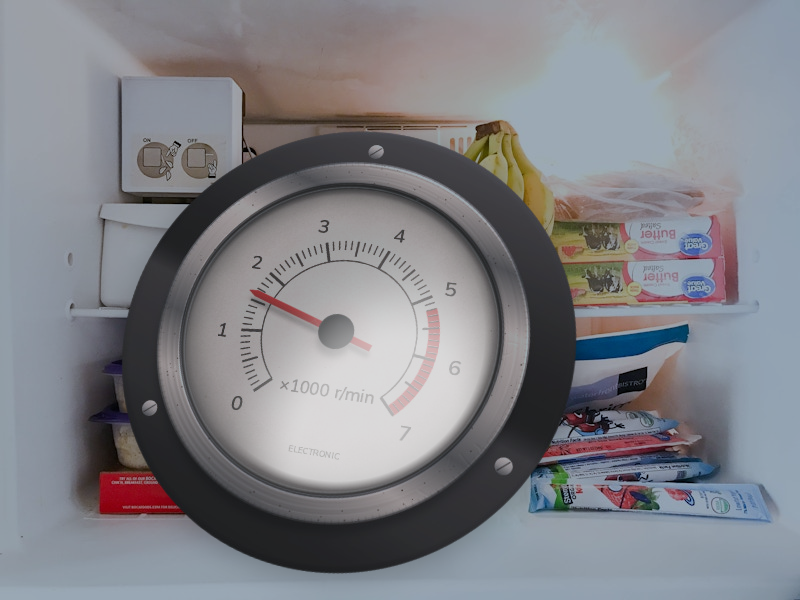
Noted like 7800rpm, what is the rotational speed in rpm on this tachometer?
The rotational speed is 1600rpm
